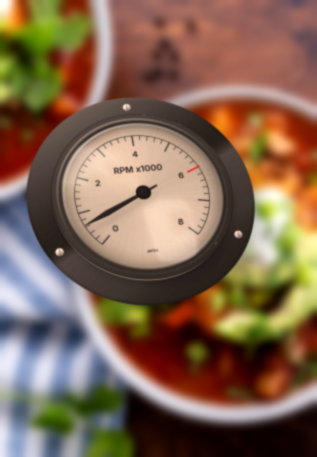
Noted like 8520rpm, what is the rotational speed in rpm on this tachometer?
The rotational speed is 600rpm
